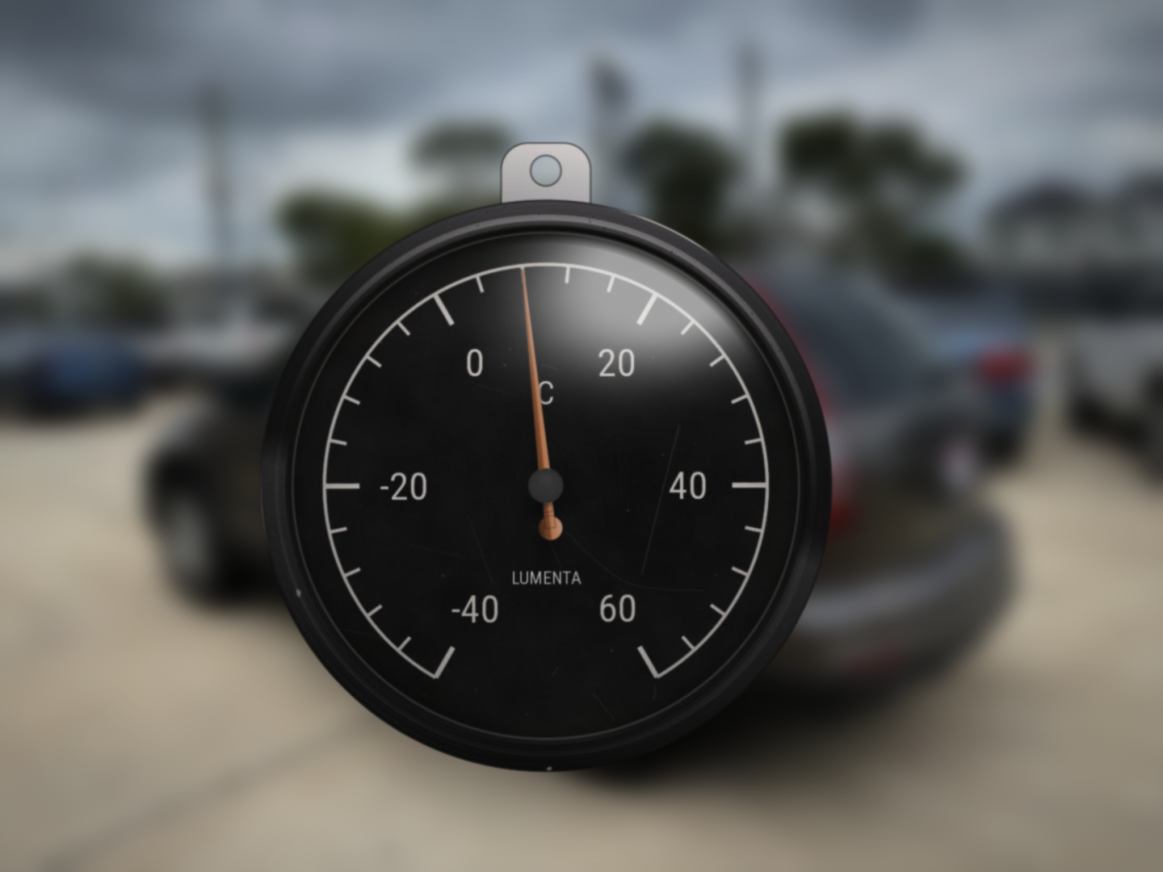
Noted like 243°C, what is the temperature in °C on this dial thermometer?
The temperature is 8°C
